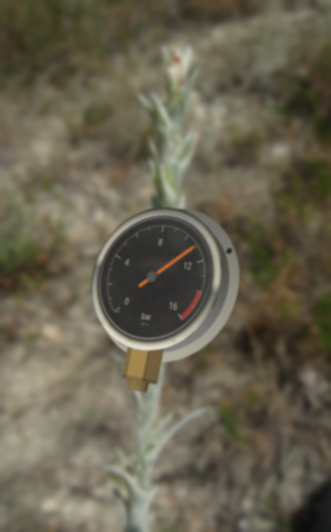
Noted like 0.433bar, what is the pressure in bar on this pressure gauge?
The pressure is 11bar
